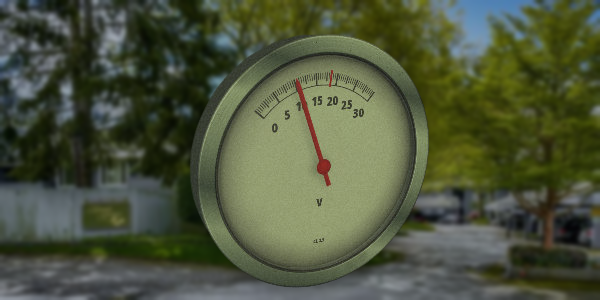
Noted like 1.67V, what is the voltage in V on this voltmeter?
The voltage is 10V
